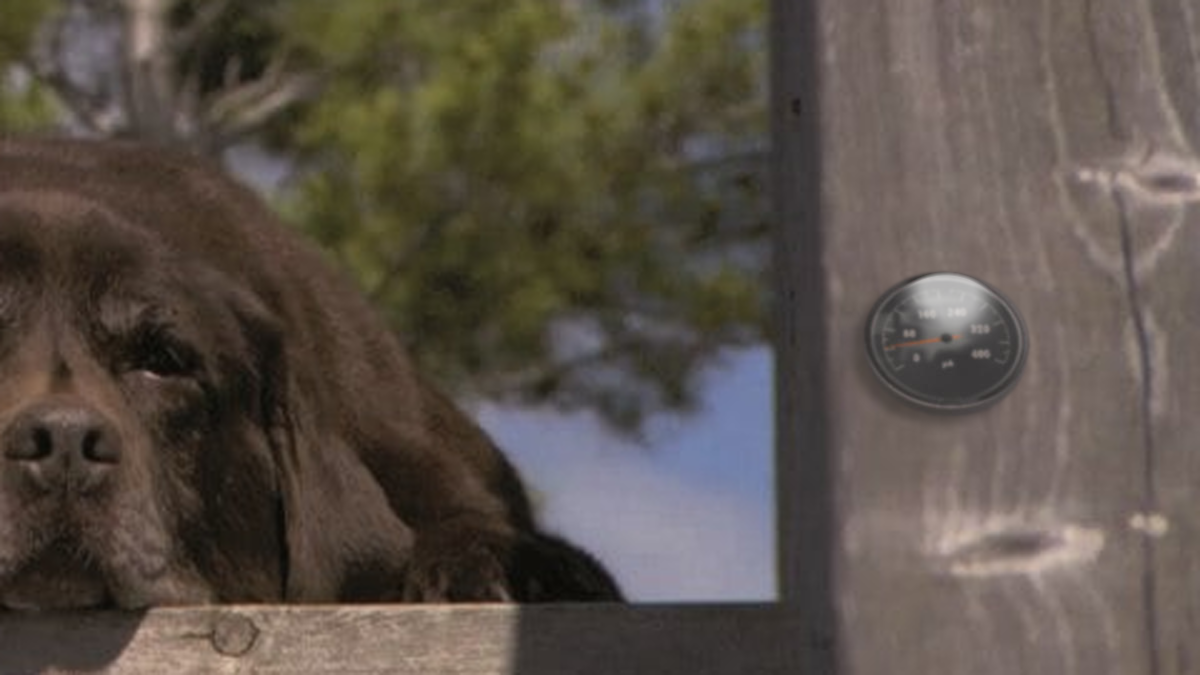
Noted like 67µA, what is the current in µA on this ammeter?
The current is 40µA
